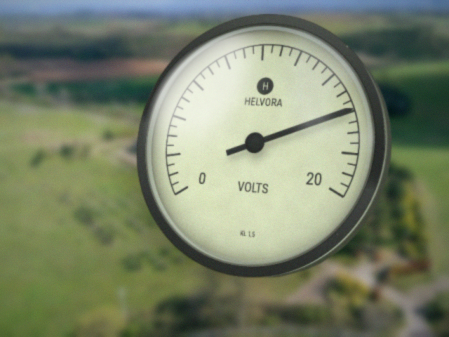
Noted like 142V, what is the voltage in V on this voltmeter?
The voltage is 16V
